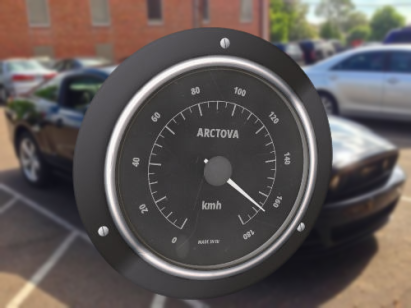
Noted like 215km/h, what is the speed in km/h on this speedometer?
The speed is 167.5km/h
